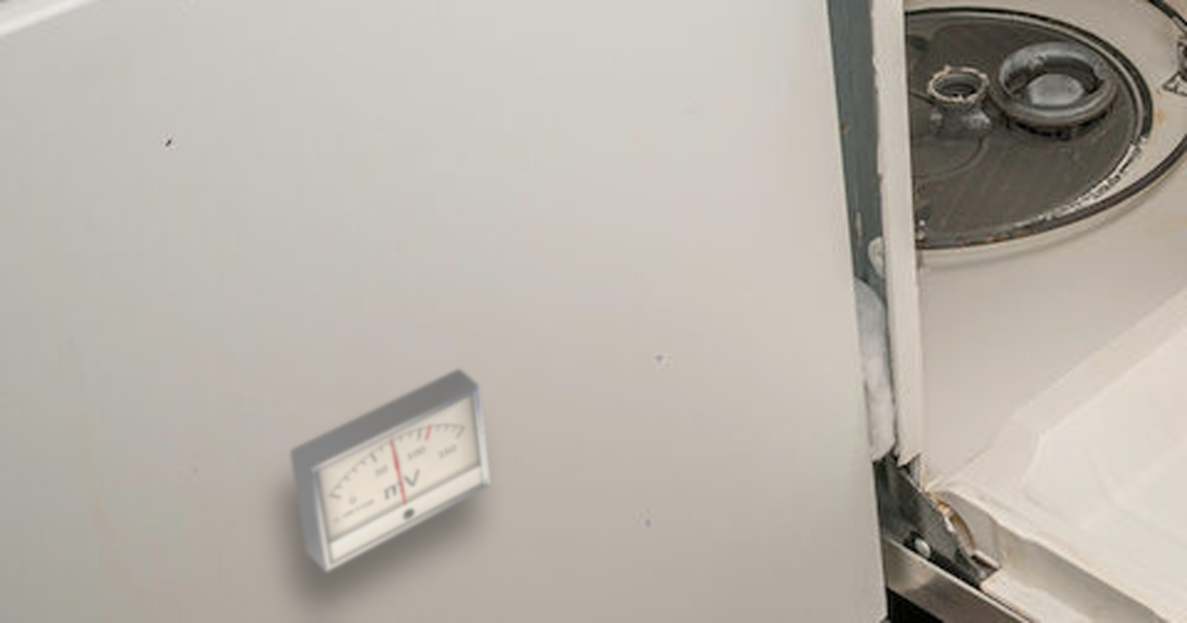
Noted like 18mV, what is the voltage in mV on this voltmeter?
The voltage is 70mV
